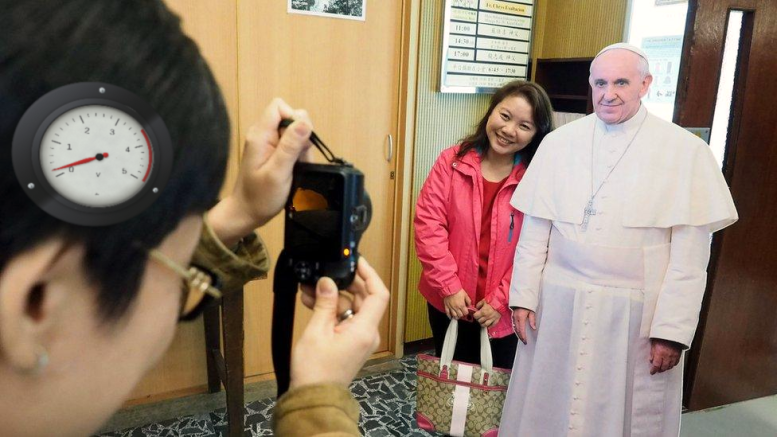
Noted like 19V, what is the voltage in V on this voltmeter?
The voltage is 0.2V
